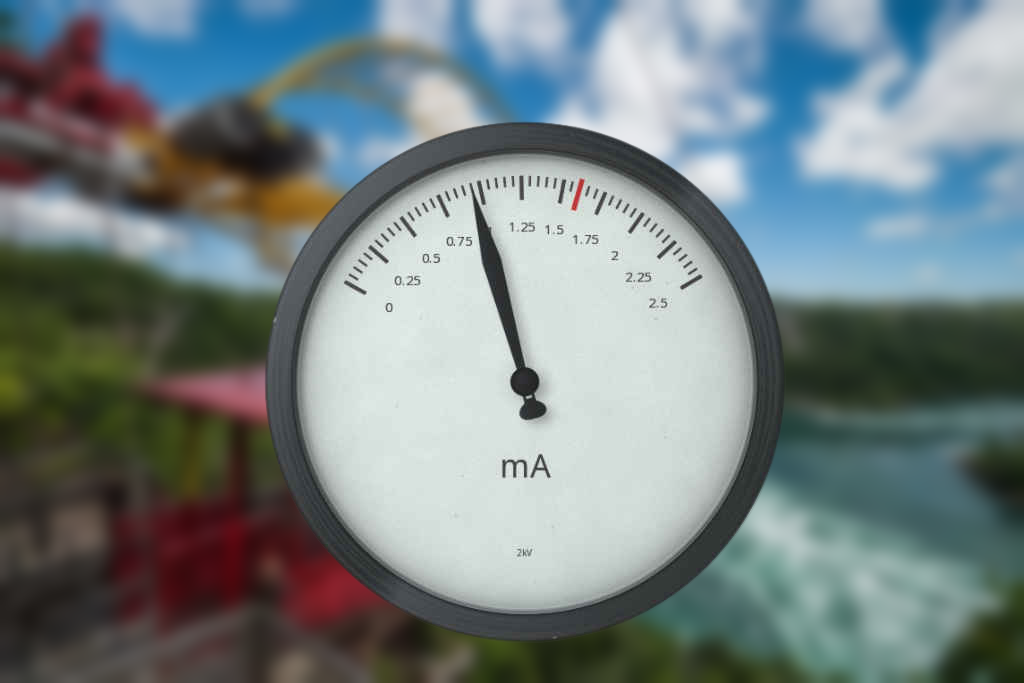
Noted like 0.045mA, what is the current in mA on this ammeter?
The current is 0.95mA
